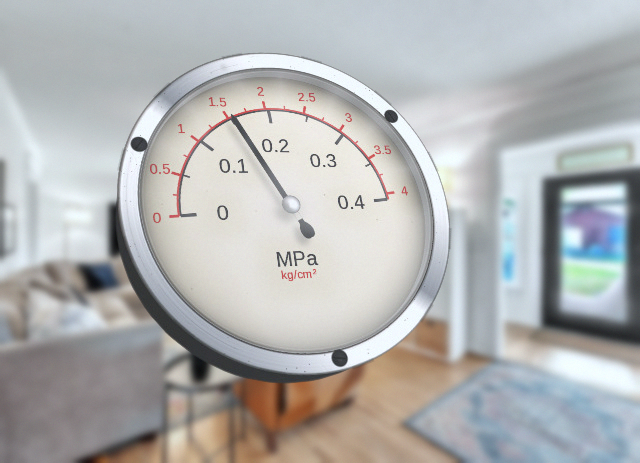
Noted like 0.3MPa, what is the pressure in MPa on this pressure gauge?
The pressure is 0.15MPa
